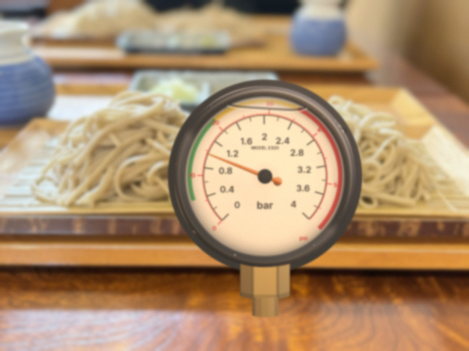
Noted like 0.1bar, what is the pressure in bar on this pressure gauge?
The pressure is 1bar
